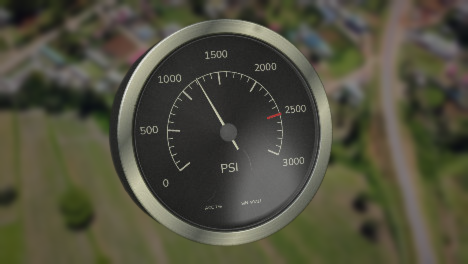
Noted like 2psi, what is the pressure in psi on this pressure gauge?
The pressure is 1200psi
